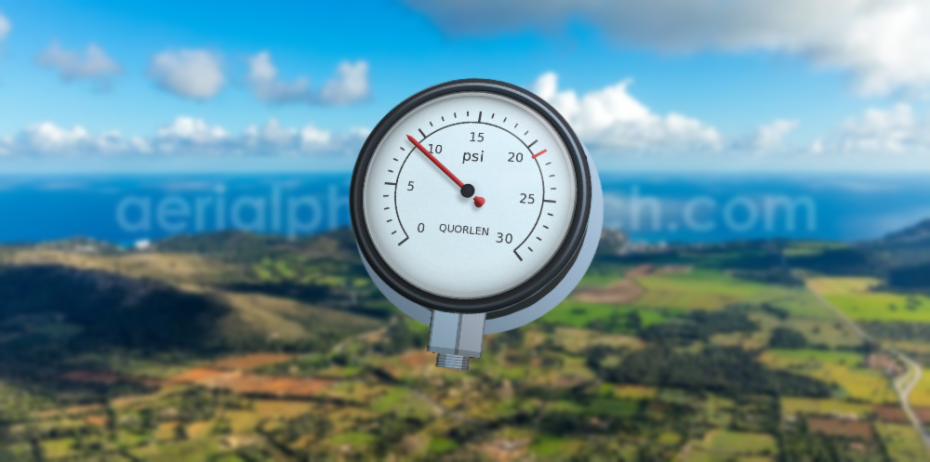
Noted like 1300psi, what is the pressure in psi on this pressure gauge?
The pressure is 9psi
